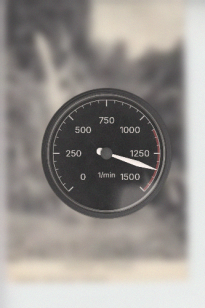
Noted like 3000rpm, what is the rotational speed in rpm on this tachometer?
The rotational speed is 1350rpm
